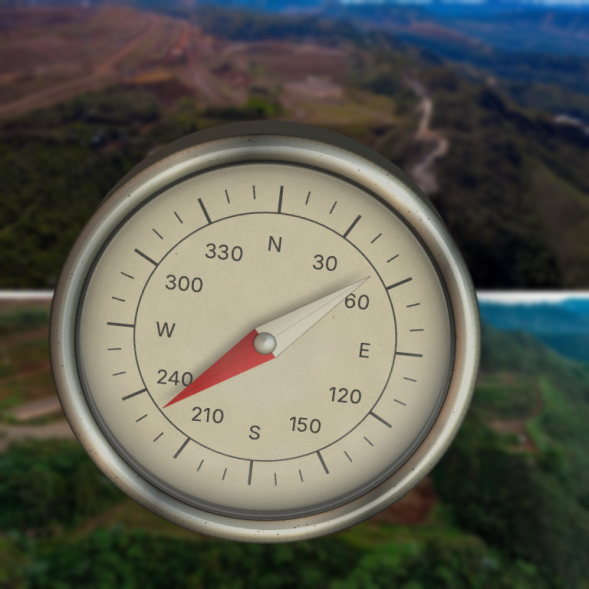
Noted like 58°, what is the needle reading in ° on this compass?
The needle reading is 230°
